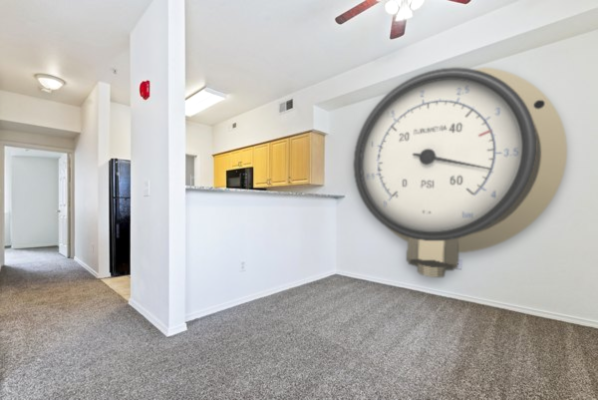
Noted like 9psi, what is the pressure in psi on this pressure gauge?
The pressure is 54psi
